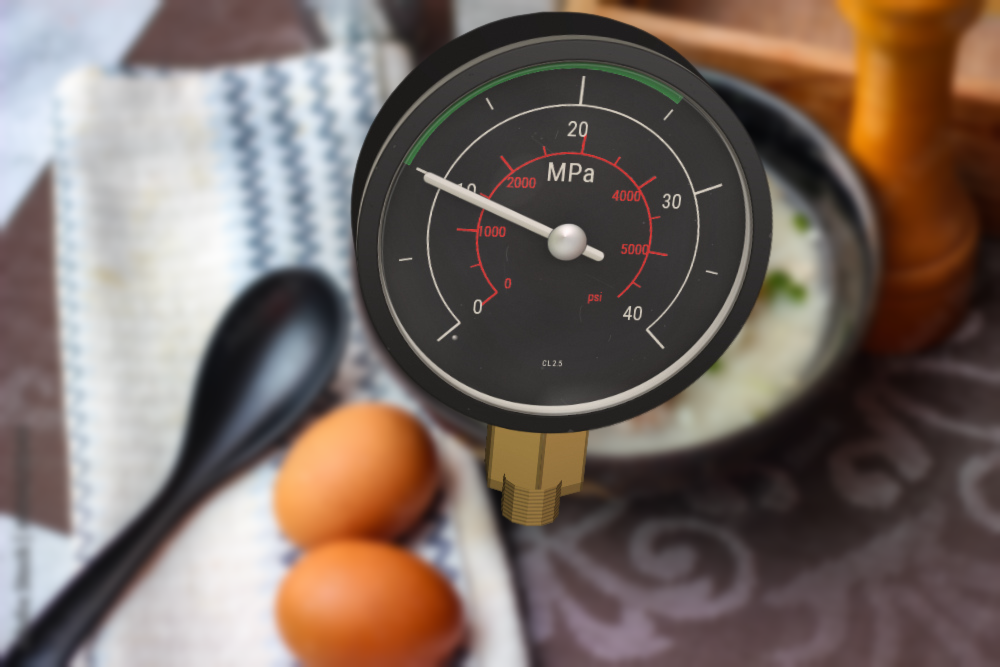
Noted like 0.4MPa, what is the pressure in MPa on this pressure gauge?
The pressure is 10MPa
